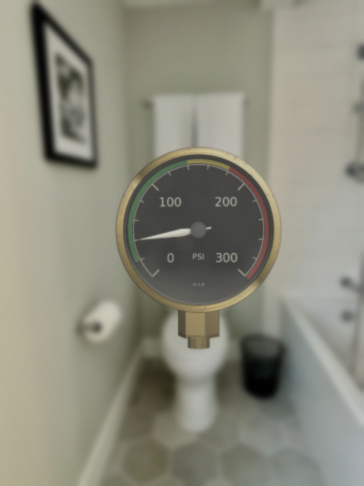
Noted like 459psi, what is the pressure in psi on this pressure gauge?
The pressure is 40psi
